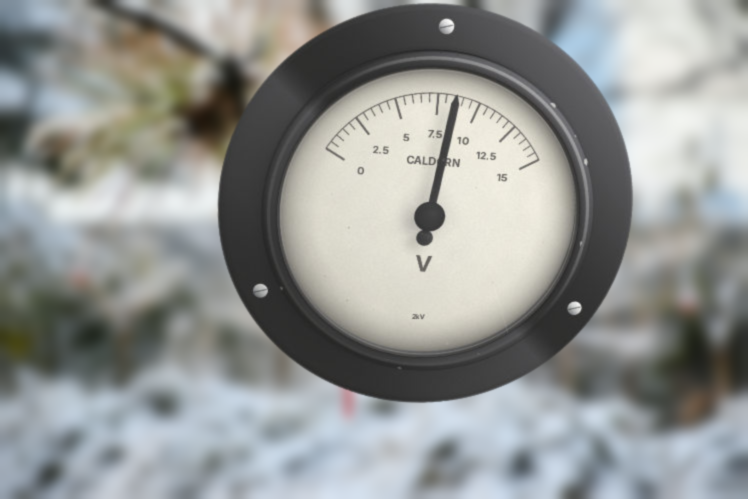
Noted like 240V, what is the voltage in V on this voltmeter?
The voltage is 8.5V
